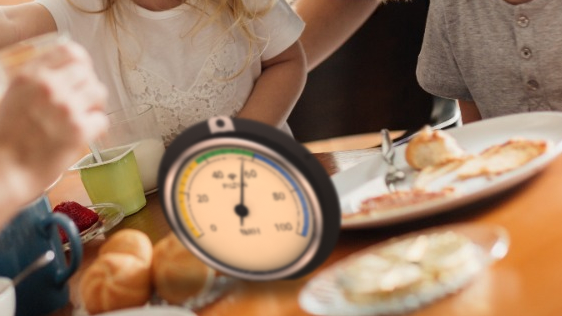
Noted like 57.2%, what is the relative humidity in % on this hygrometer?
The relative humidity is 56%
